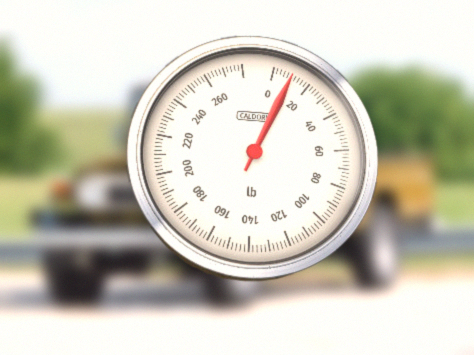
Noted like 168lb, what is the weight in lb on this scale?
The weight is 10lb
